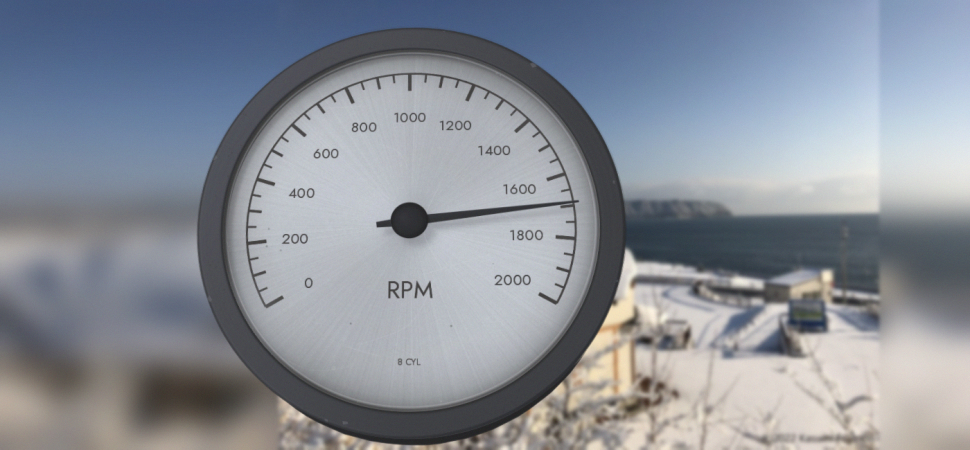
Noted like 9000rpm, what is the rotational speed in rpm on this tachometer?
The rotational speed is 1700rpm
